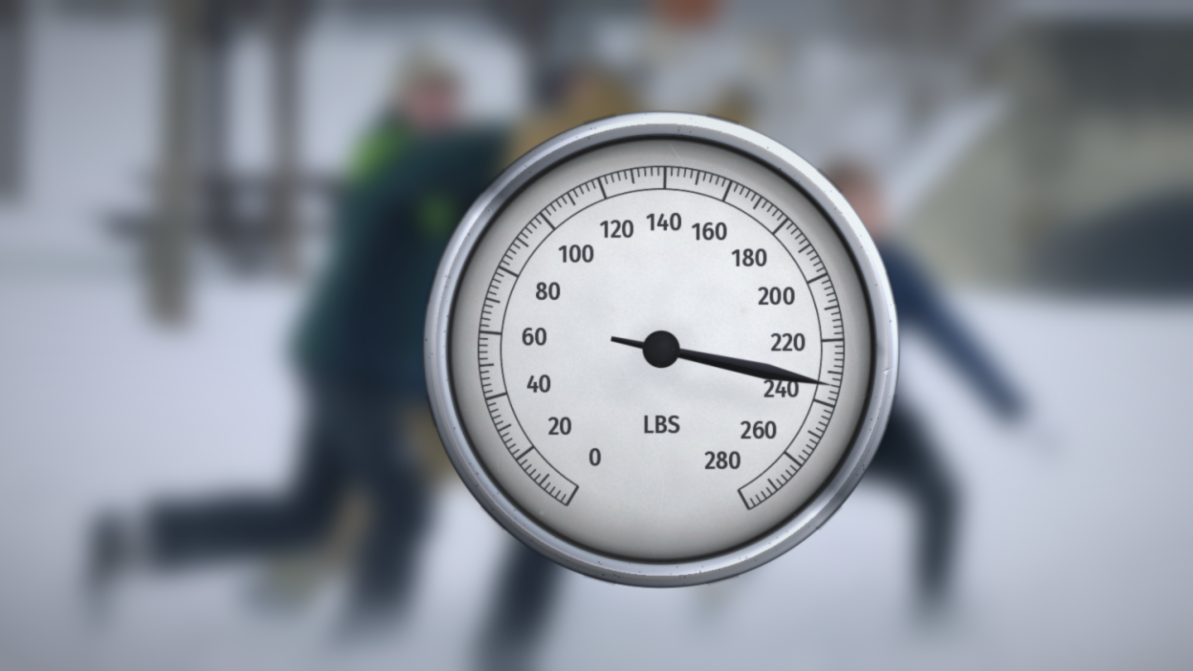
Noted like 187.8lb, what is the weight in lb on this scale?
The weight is 234lb
